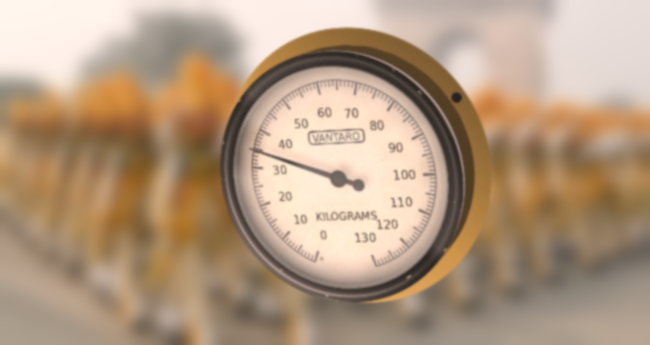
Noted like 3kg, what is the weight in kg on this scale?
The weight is 35kg
